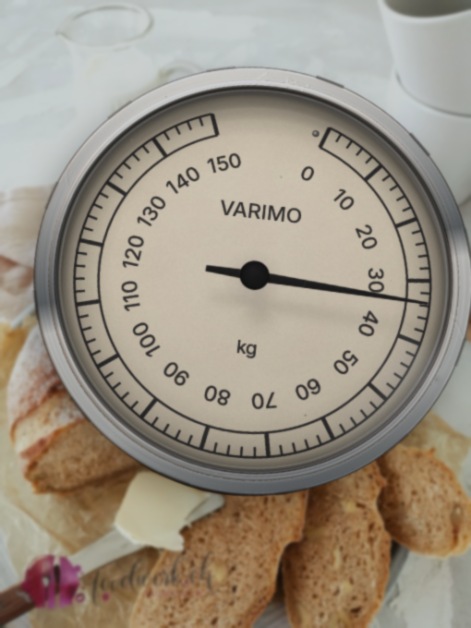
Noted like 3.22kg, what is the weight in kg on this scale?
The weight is 34kg
